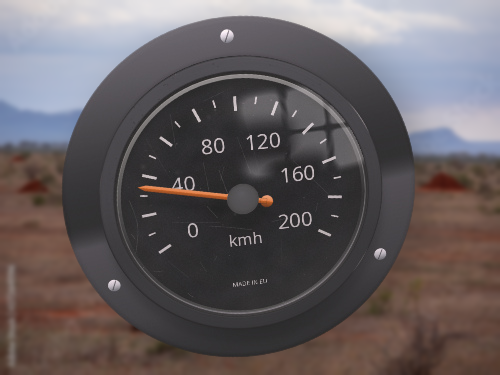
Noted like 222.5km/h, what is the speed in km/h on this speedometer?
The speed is 35km/h
